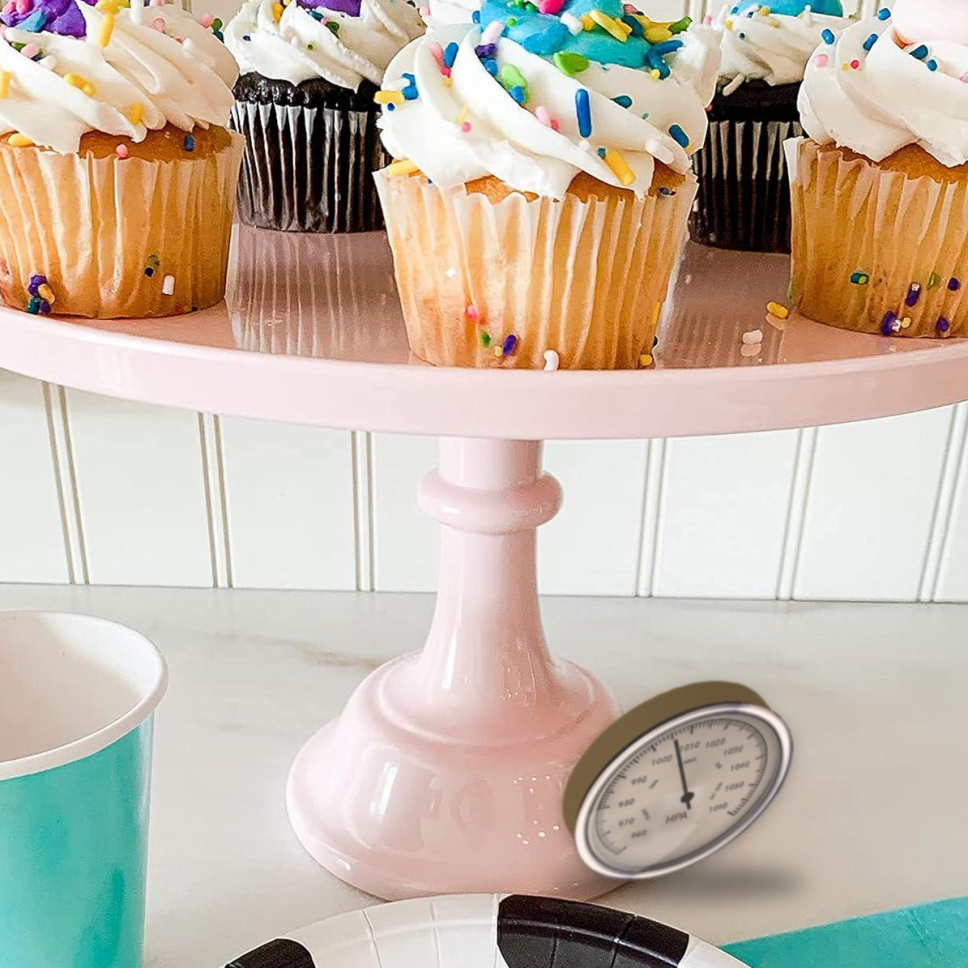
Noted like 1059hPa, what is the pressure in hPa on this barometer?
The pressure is 1005hPa
